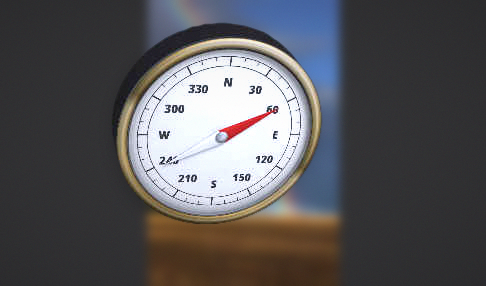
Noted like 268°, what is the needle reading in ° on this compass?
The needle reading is 60°
